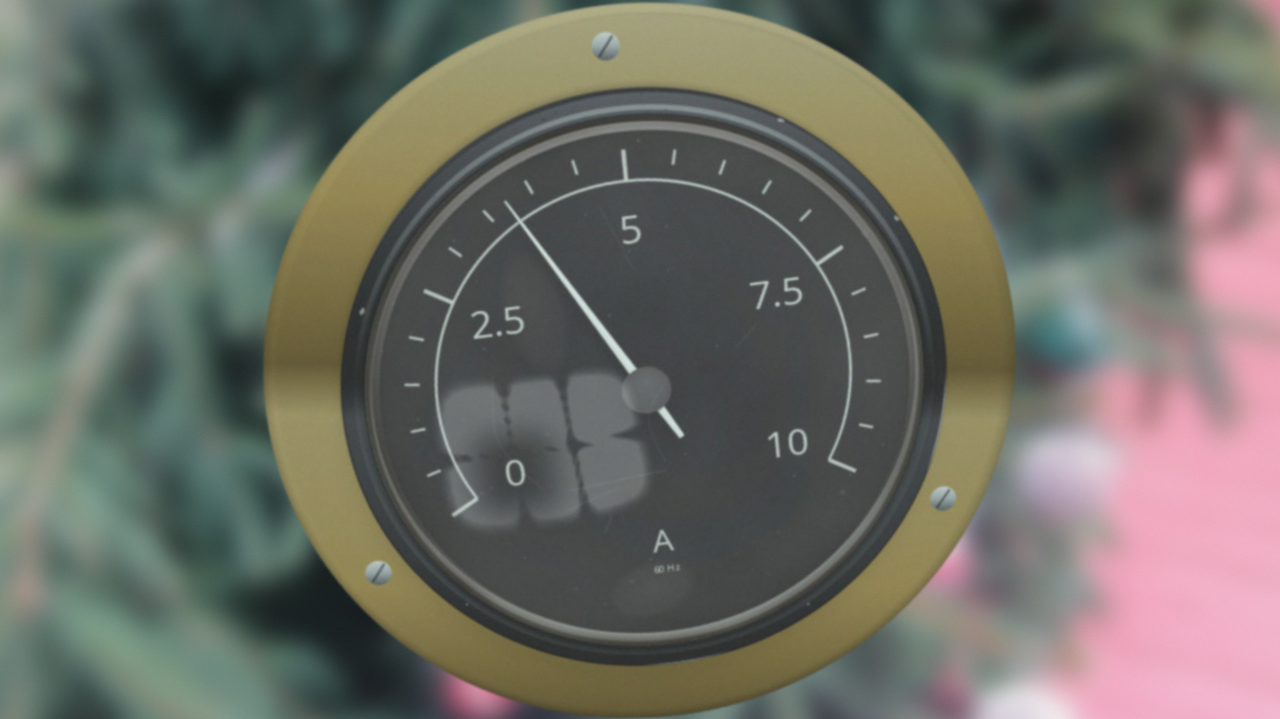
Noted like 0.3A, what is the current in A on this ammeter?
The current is 3.75A
